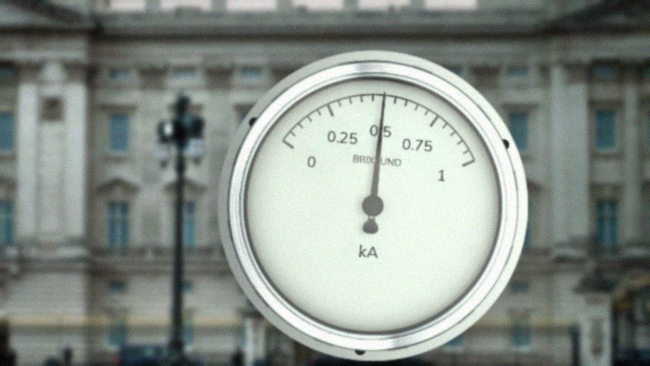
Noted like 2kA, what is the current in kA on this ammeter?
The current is 0.5kA
